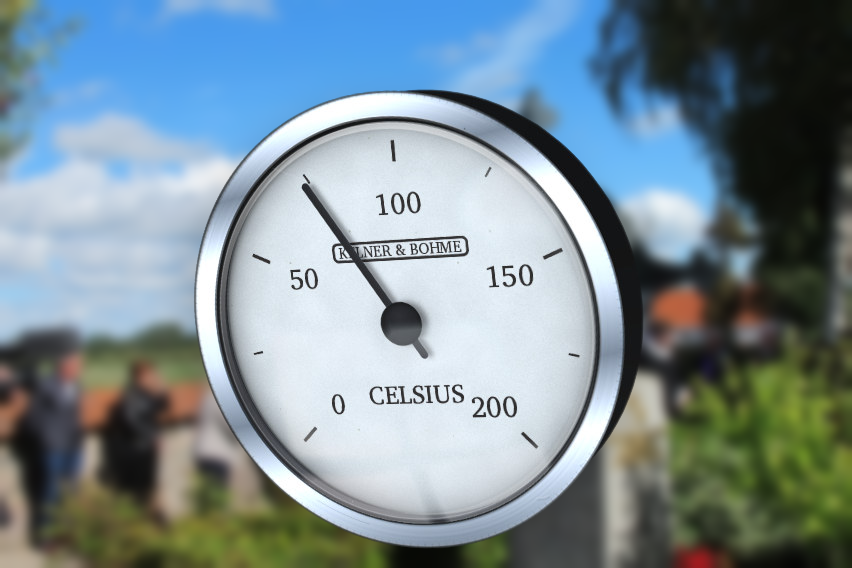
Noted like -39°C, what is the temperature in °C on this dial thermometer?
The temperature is 75°C
